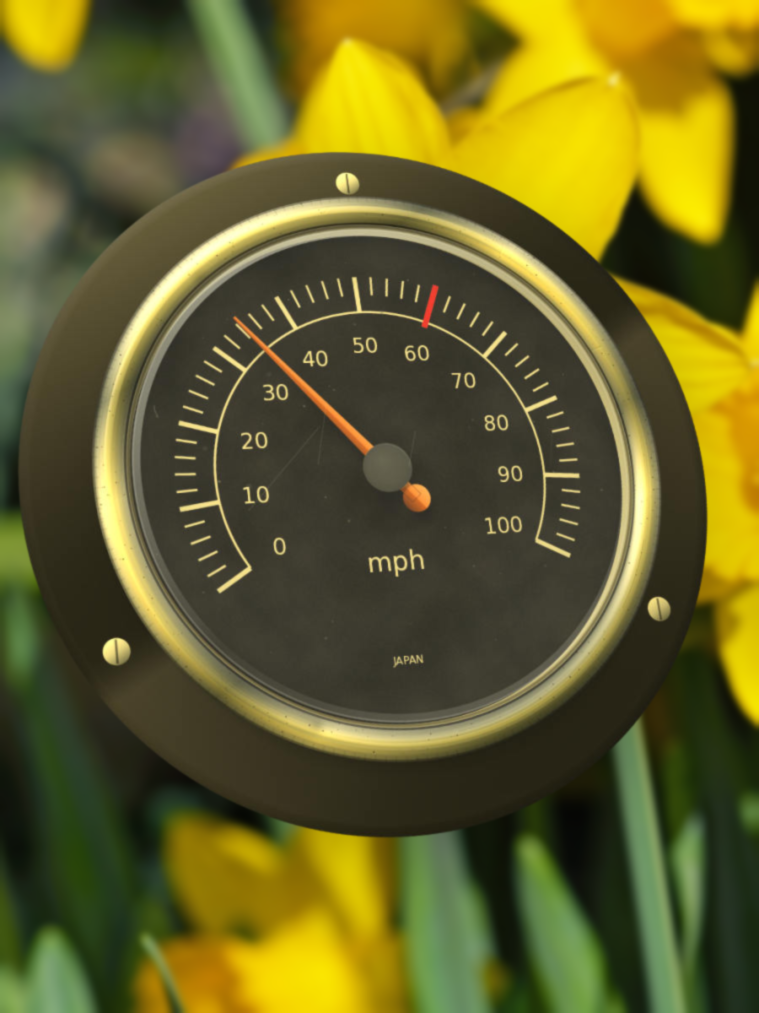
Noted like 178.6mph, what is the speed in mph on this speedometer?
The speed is 34mph
